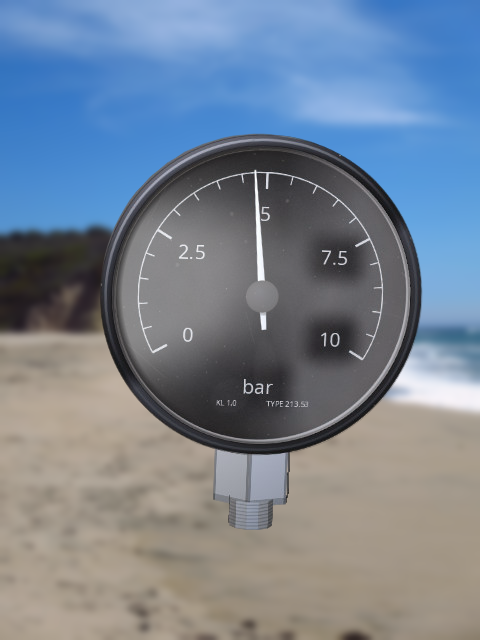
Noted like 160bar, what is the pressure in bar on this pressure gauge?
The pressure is 4.75bar
